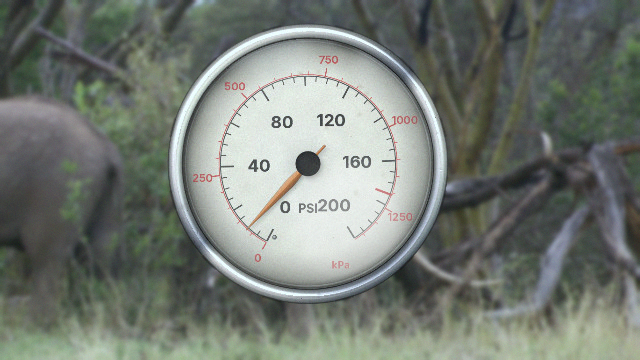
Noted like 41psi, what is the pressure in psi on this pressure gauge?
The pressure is 10psi
